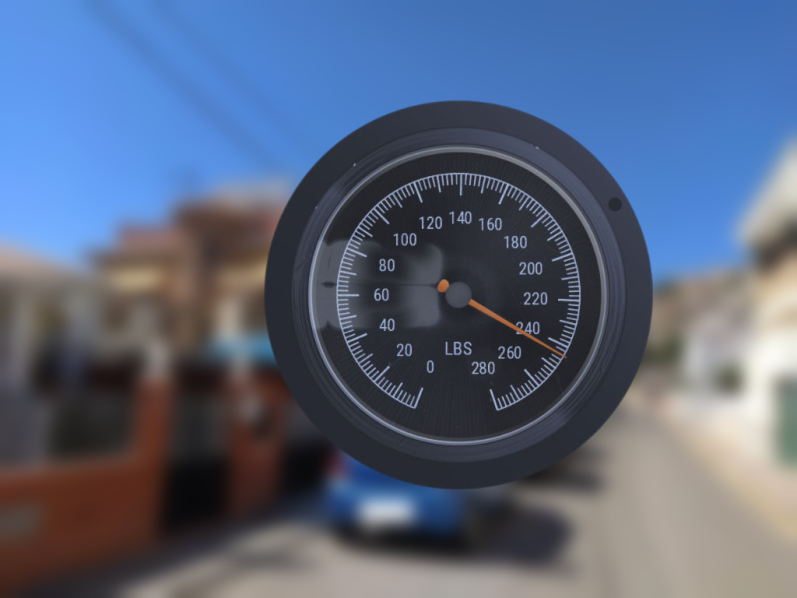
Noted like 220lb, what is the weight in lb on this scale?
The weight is 244lb
